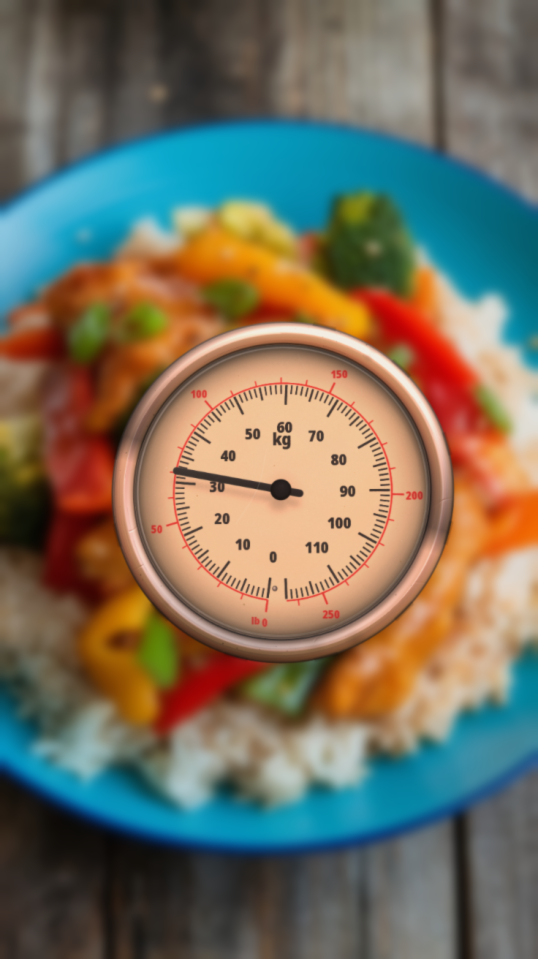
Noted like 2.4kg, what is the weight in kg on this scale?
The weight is 32kg
